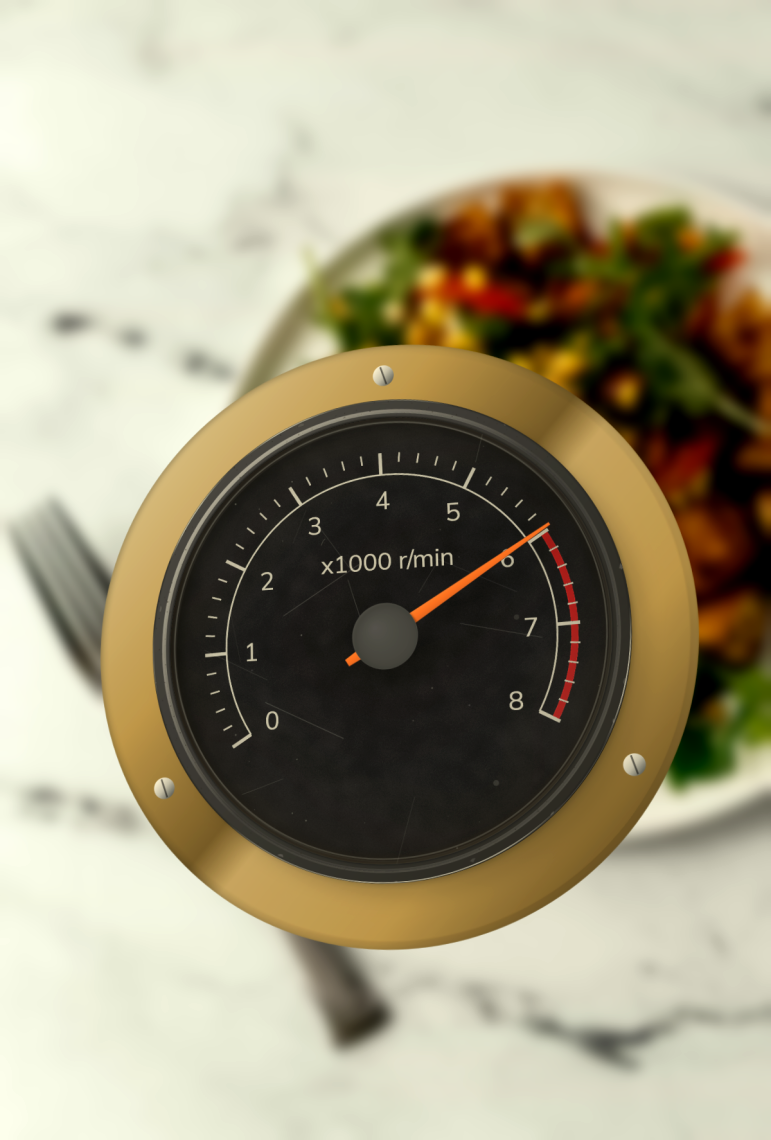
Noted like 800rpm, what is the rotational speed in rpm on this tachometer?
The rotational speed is 6000rpm
